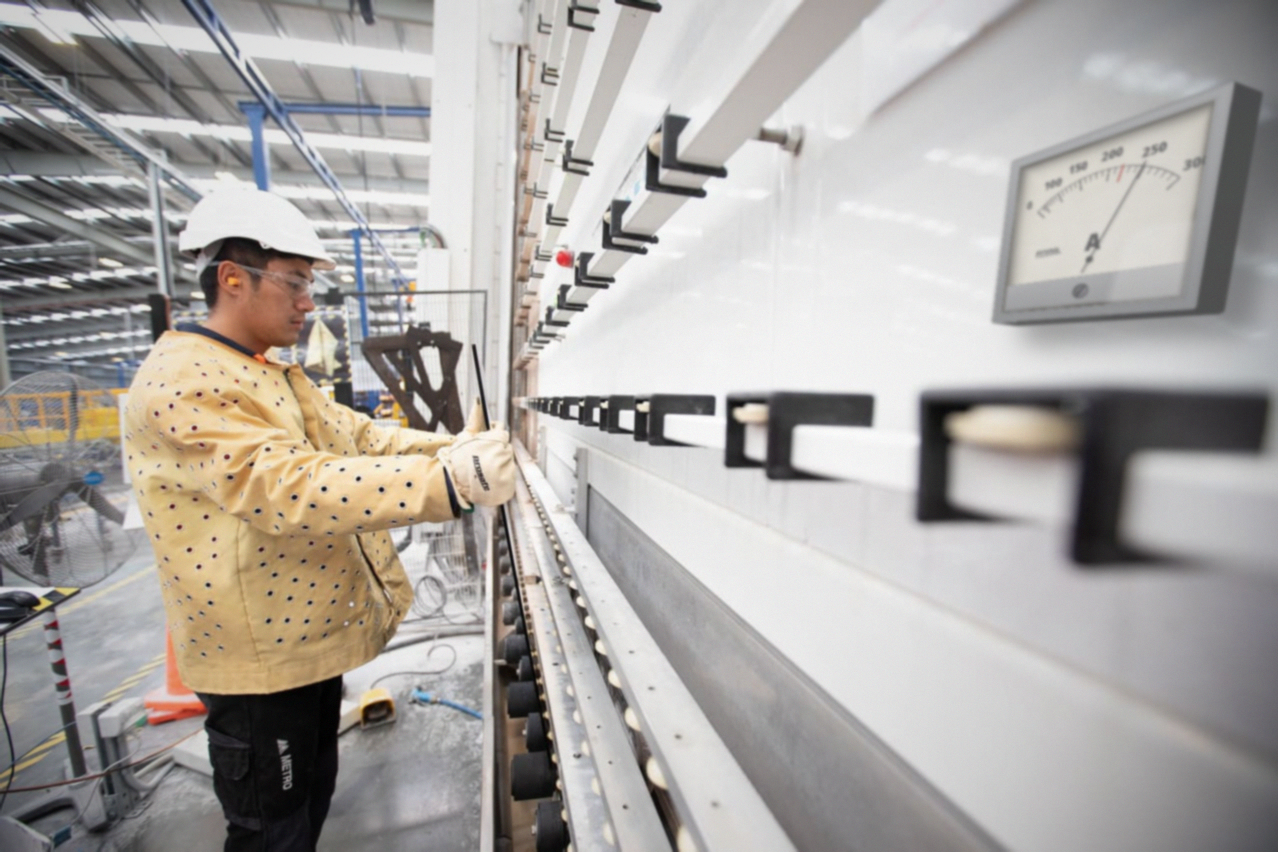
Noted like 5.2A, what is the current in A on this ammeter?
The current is 250A
